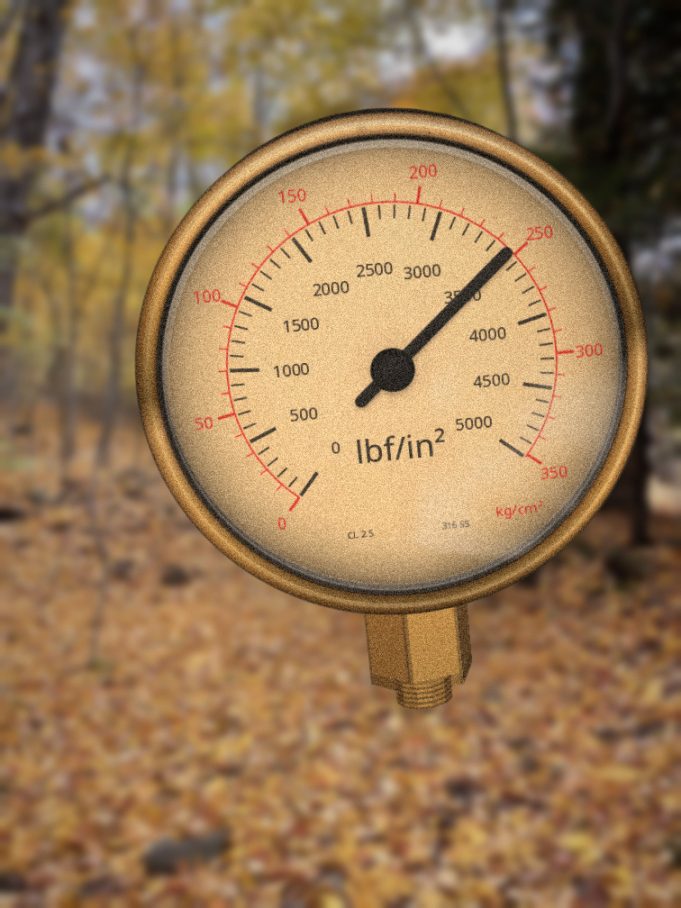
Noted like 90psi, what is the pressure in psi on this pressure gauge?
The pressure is 3500psi
